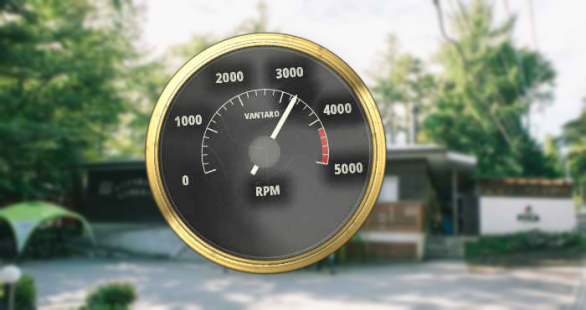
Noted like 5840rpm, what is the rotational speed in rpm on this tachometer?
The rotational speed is 3300rpm
